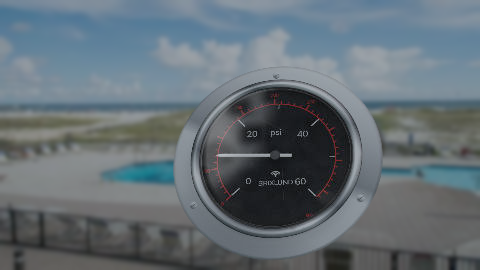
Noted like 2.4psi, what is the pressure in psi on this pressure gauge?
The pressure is 10psi
